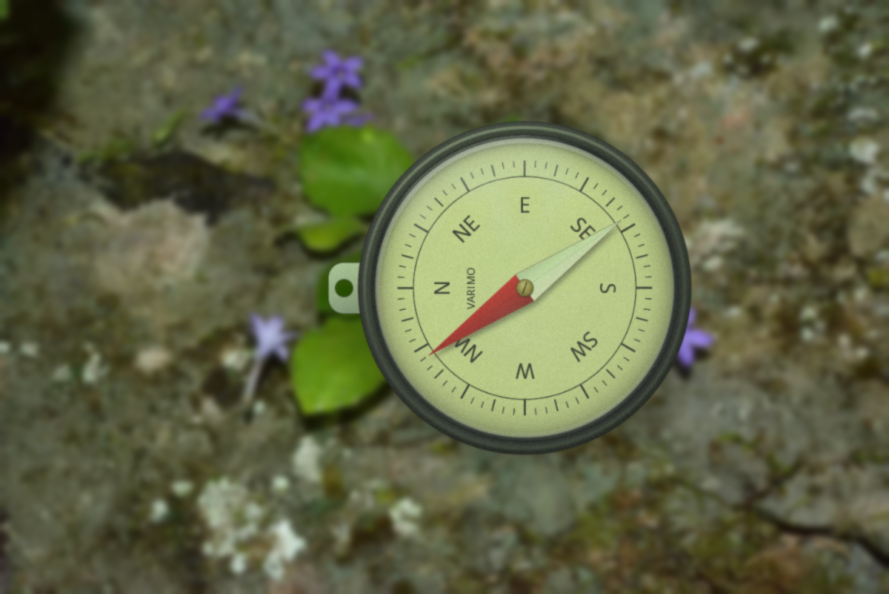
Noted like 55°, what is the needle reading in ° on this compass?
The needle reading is 325°
